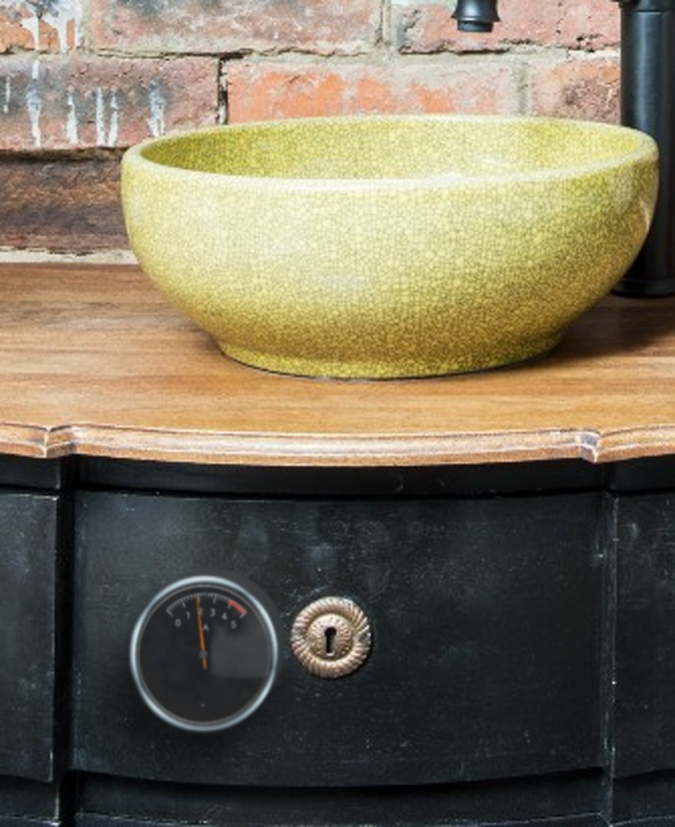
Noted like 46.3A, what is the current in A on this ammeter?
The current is 2A
